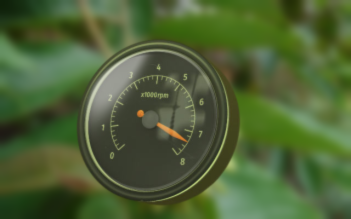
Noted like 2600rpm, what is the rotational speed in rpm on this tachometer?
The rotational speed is 7400rpm
